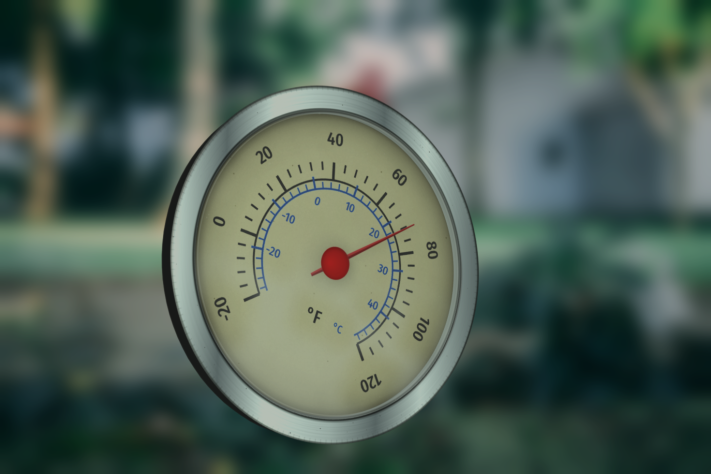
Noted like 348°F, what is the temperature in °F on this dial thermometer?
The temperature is 72°F
